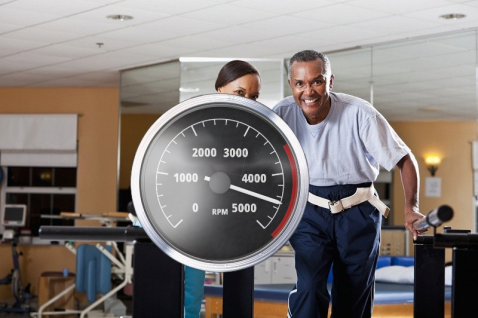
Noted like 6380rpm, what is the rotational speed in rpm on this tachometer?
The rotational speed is 4500rpm
